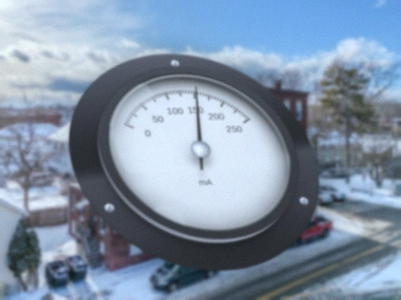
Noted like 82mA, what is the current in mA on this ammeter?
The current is 150mA
